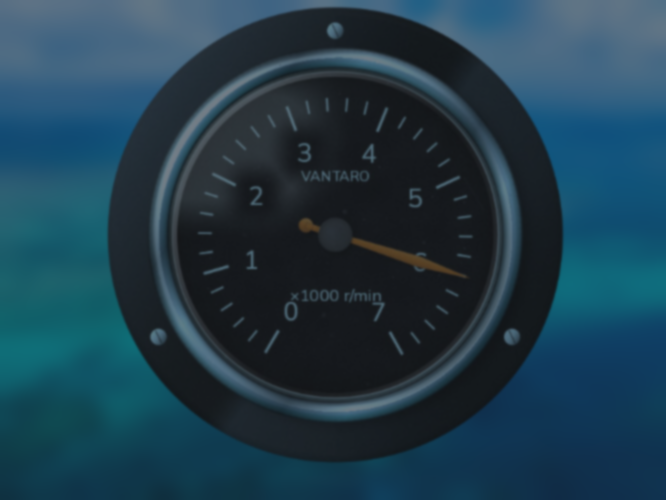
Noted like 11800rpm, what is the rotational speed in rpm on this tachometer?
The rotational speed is 6000rpm
